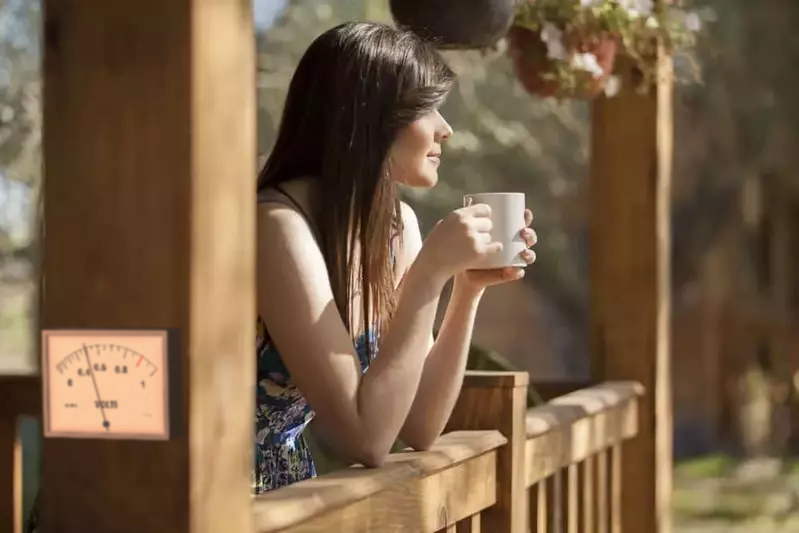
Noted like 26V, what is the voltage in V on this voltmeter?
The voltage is 0.5V
